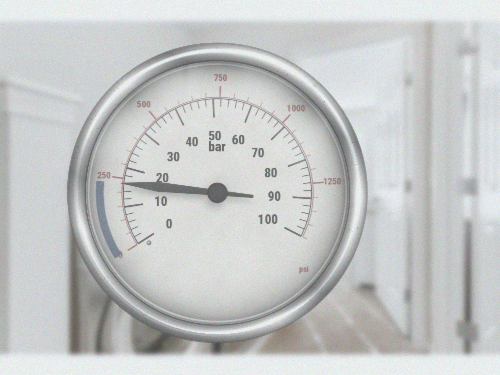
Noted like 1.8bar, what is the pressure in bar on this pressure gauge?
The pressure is 16bar
